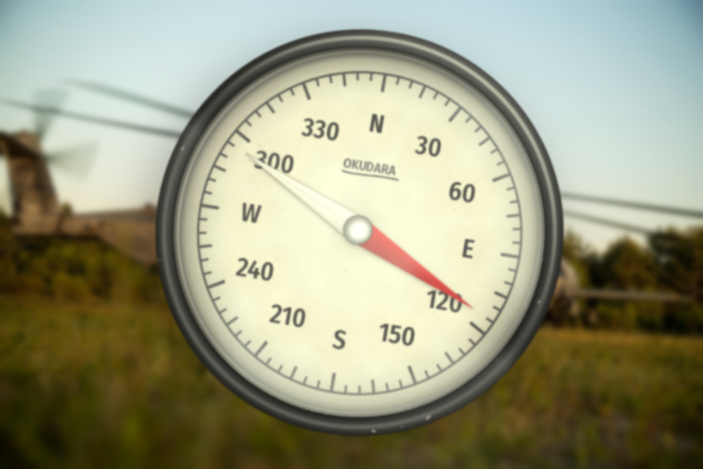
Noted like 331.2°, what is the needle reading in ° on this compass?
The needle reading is 115°
